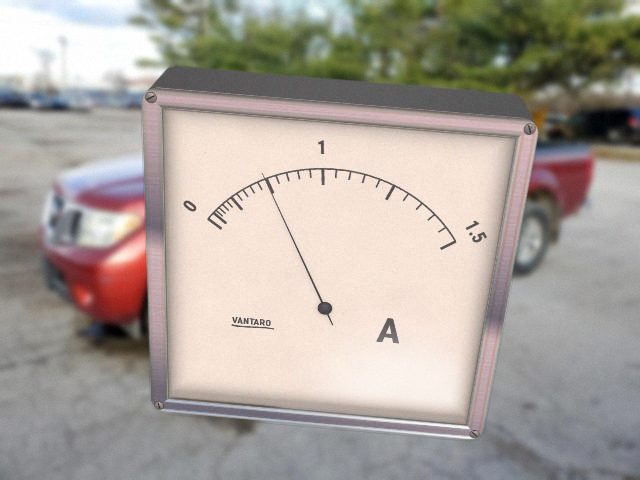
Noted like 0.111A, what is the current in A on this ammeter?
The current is 0.75A
